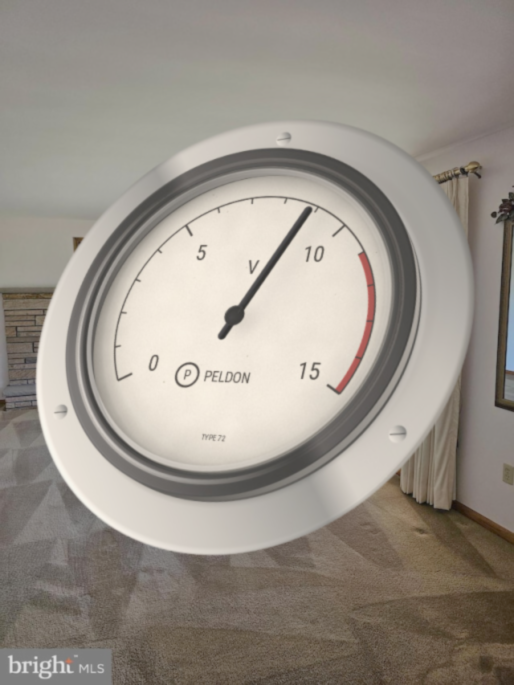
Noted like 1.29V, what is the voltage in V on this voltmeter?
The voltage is 9V
